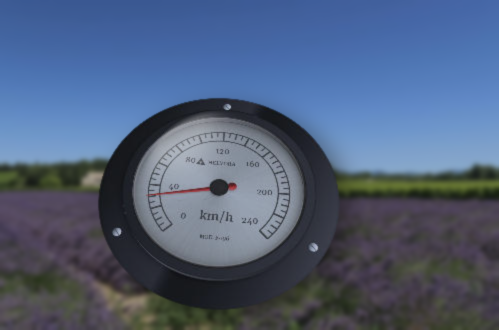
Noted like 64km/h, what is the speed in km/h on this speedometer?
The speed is 30km/h
